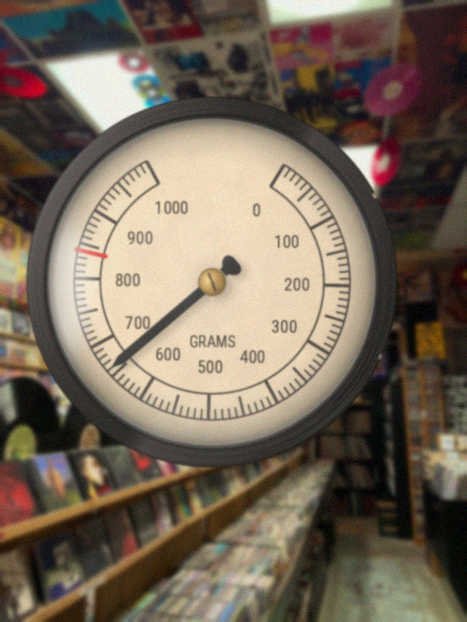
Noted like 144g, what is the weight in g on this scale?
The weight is 660g
